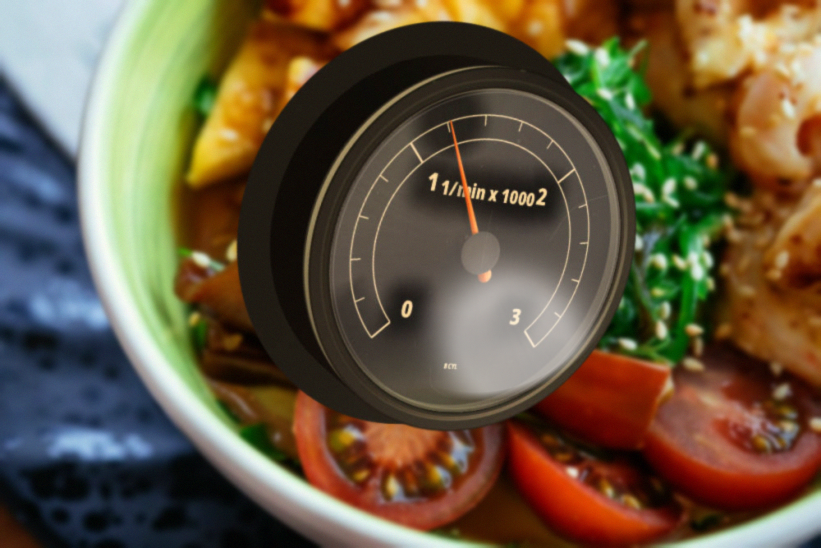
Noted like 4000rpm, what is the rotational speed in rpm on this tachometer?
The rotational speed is 1200rpm
